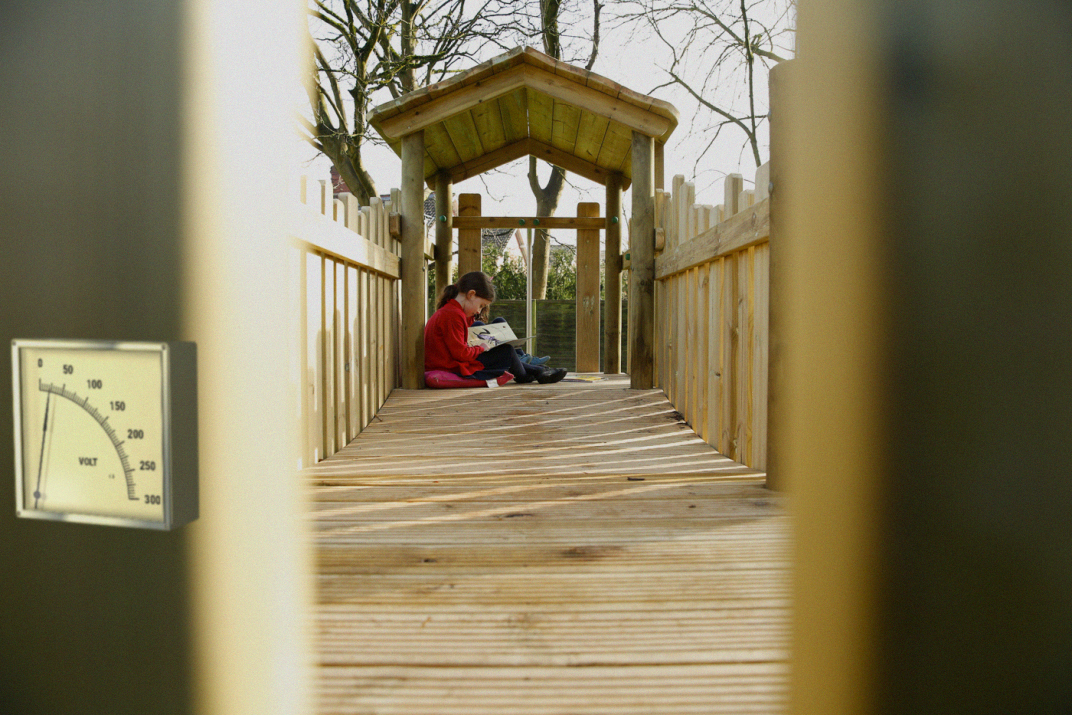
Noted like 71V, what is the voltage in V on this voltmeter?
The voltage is 25V
